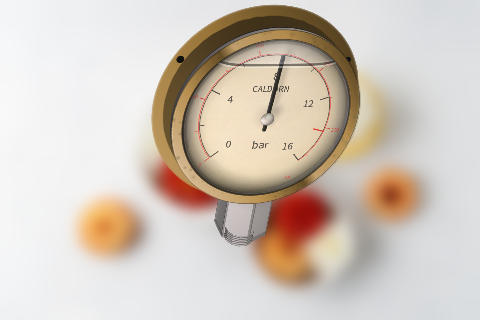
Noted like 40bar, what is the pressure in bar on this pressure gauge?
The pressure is 8bar
